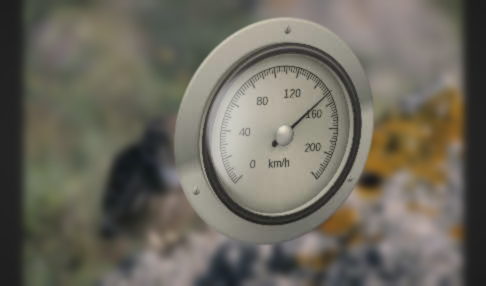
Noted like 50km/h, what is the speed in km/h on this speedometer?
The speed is 150km/h
